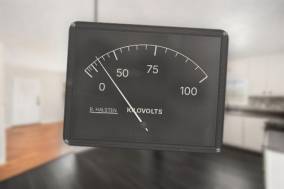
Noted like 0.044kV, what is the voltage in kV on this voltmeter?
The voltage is 35kV
